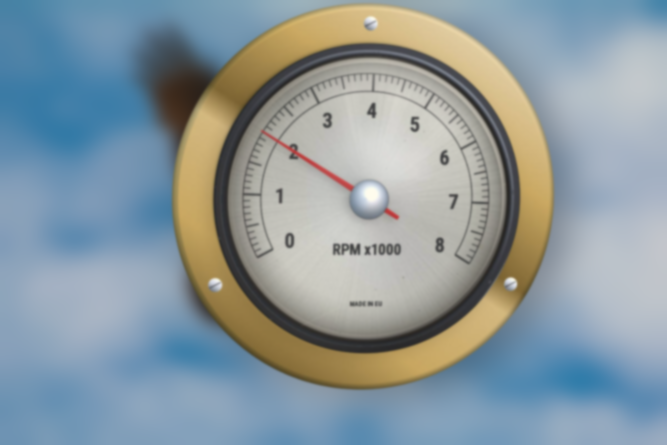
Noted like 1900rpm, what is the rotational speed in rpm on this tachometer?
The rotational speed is 2000rpm
